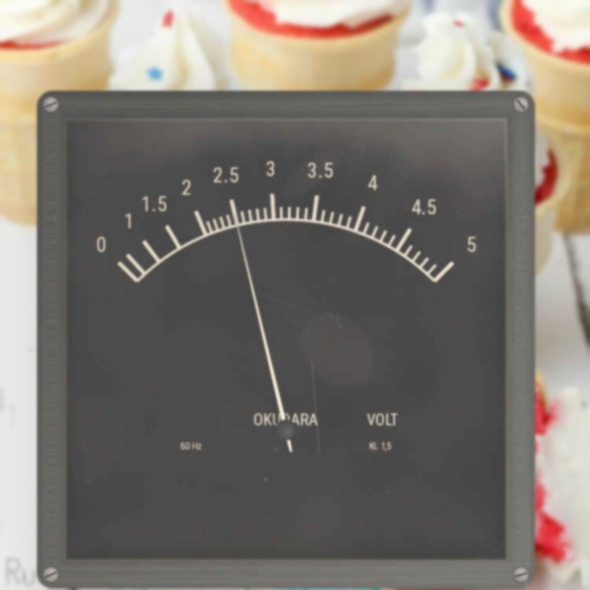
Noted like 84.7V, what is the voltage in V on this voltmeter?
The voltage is 2.5V
